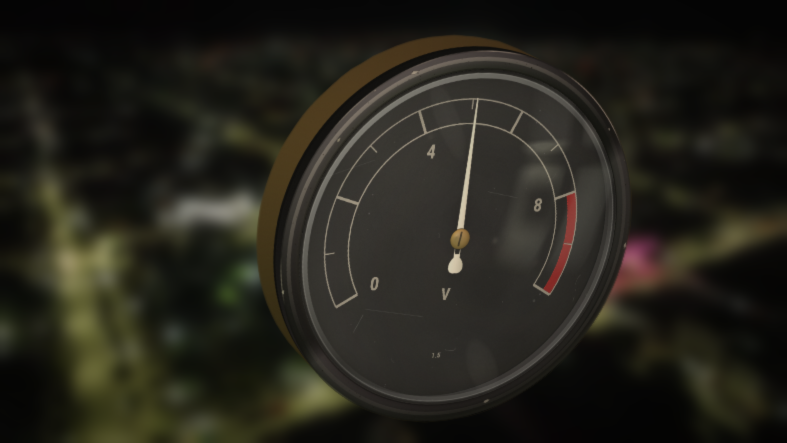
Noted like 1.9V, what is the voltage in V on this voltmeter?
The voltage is 5V
